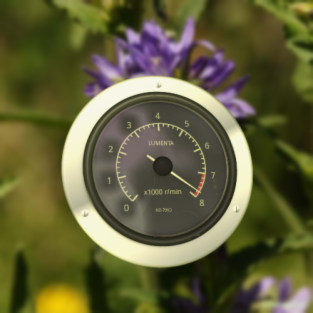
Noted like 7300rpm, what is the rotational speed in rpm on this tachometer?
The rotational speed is 7800rpm
